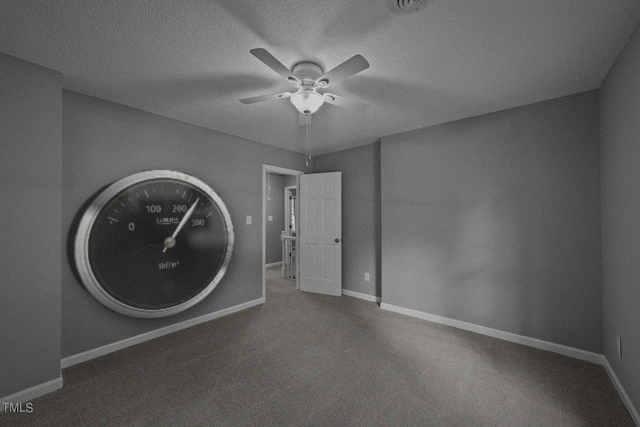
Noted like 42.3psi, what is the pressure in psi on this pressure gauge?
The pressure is 240psi
